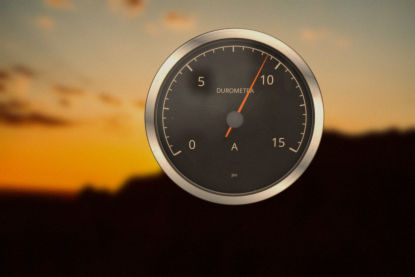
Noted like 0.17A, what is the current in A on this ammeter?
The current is 9.25A
